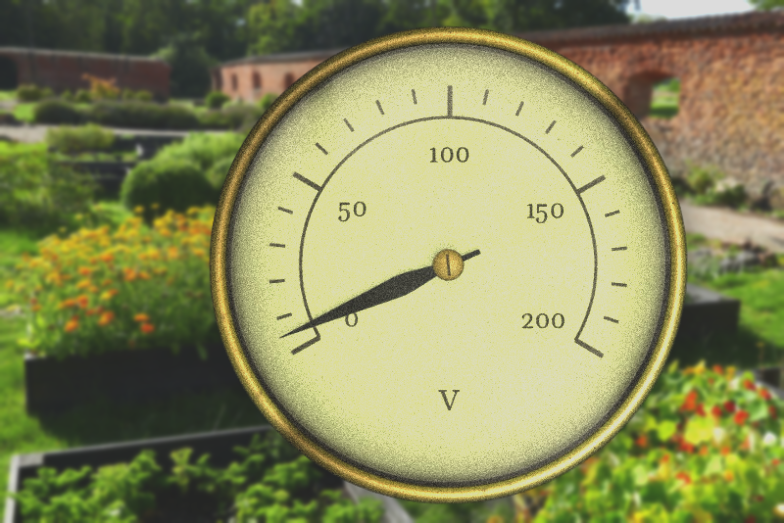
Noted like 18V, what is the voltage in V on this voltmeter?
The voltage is 5V
